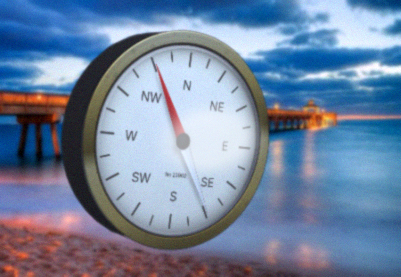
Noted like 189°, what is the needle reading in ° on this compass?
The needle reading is 330°
